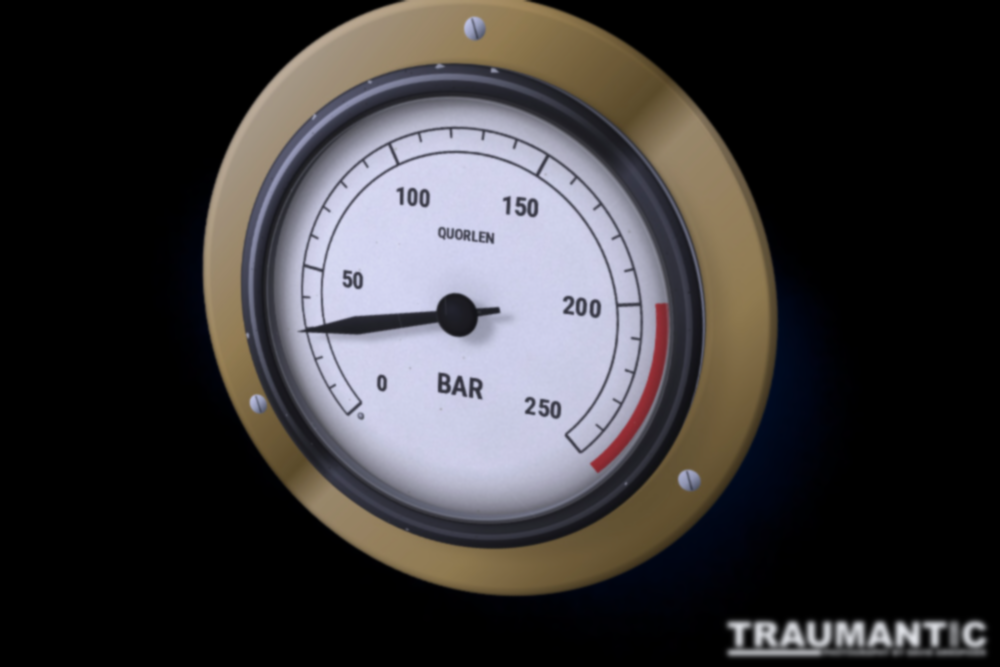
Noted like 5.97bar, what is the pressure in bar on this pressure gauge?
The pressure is 30bar
